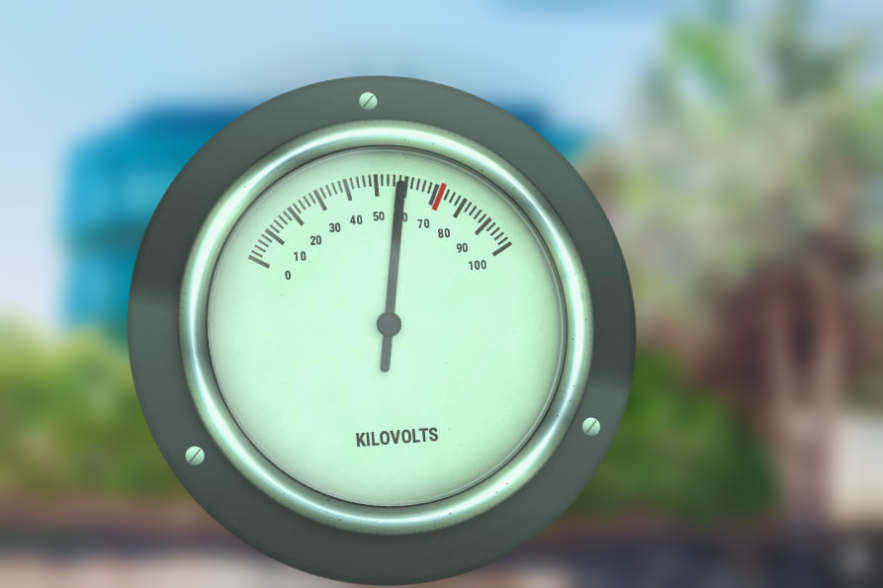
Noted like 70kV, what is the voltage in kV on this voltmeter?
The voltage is 58kV
